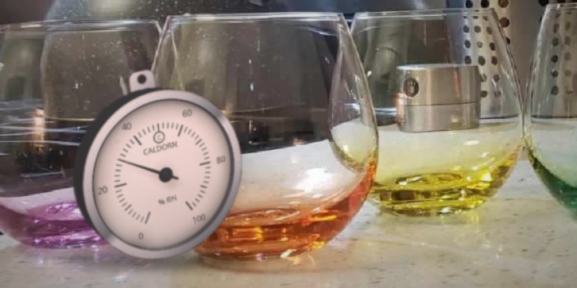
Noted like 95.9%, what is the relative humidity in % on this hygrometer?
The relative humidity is 30%
